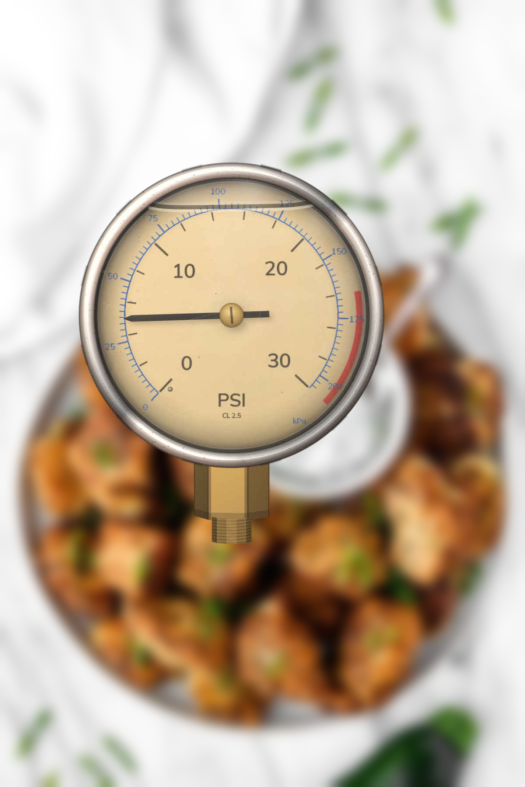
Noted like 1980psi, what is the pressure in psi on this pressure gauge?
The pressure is 5psi
